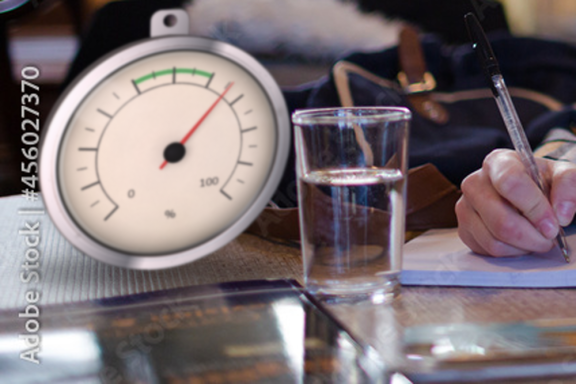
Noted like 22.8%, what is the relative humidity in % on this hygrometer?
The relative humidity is 65%
